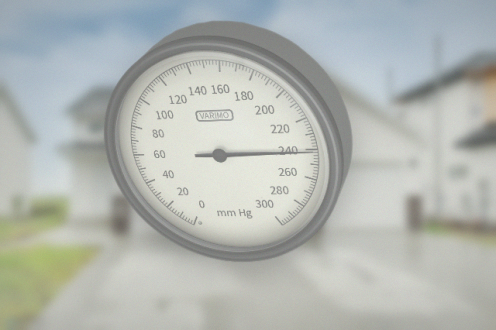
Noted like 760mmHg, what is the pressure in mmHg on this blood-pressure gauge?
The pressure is 240mmHg
